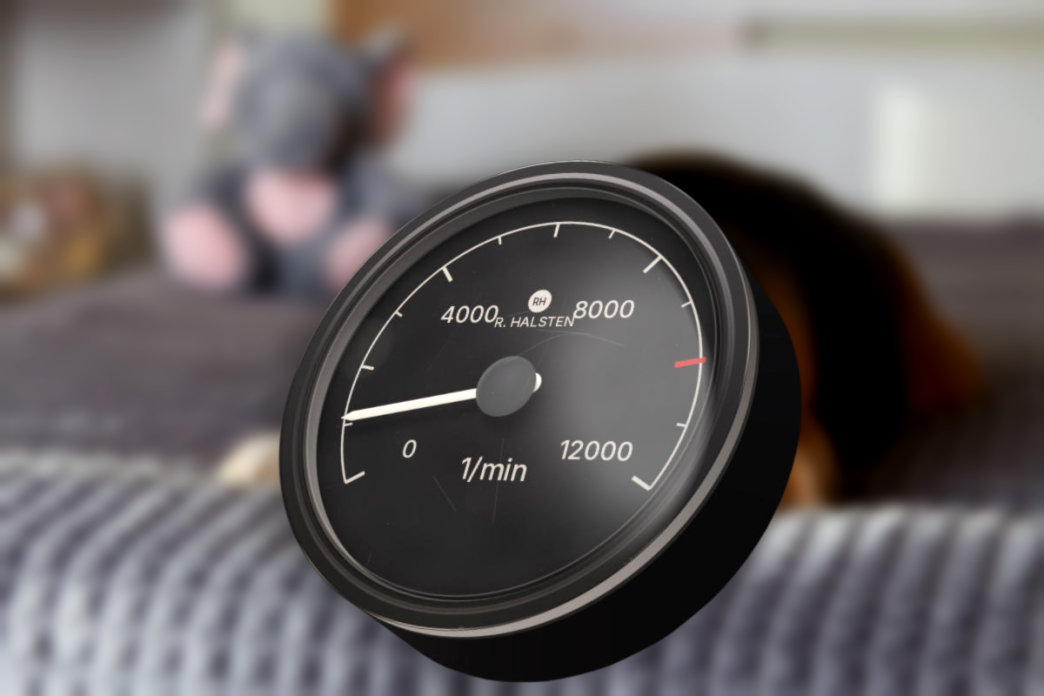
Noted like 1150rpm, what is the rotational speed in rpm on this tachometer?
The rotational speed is 1000rpm
